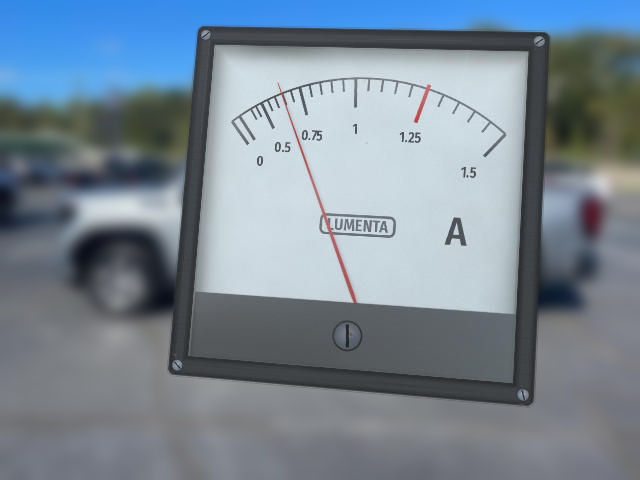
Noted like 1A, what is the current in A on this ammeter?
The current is 0.65A
